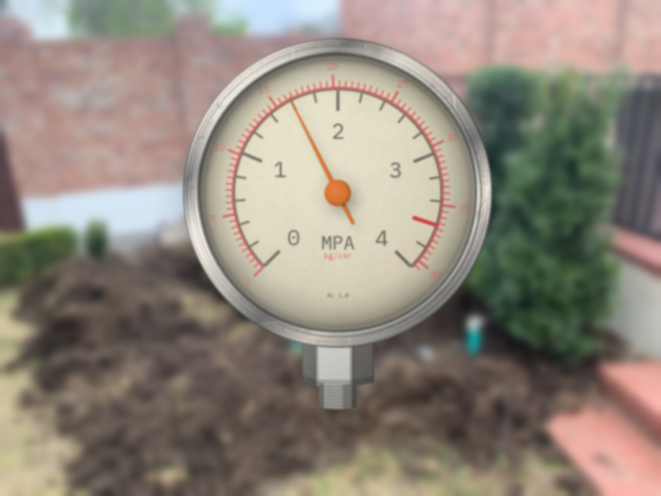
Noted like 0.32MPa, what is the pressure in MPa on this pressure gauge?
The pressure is 1.6MPa
